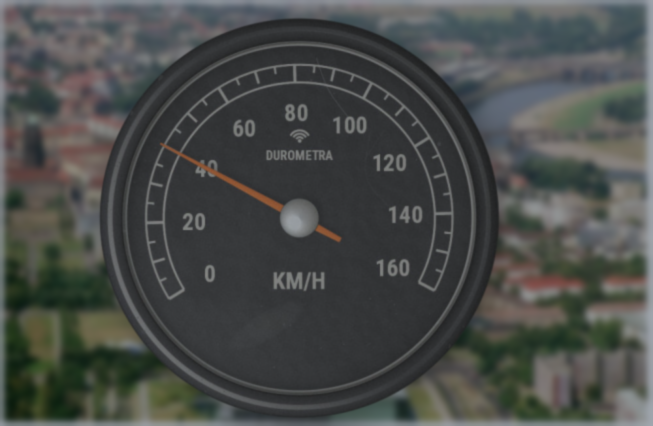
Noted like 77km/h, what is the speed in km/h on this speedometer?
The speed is 40km/h
